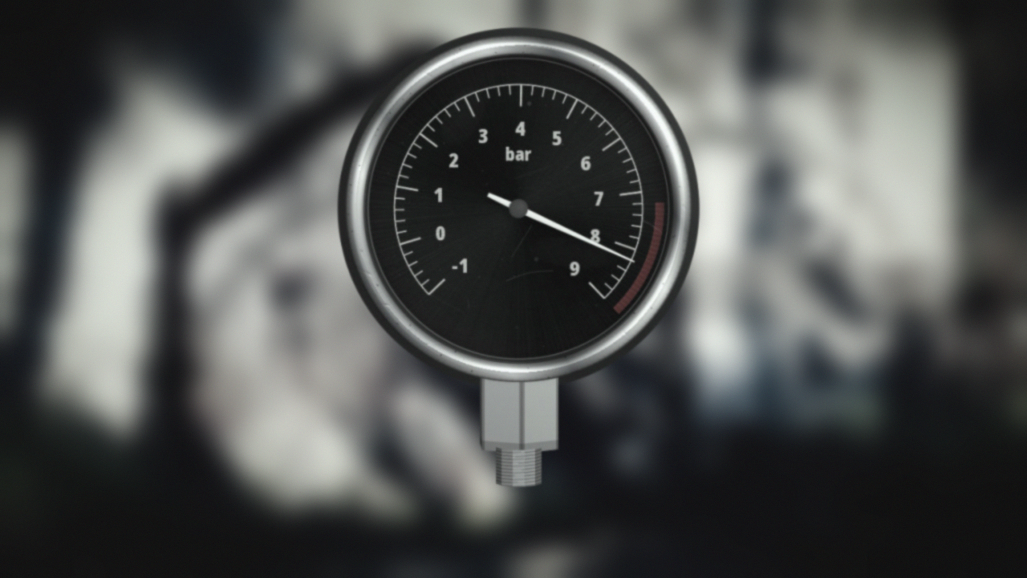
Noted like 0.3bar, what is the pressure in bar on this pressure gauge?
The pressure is 8.2bar
